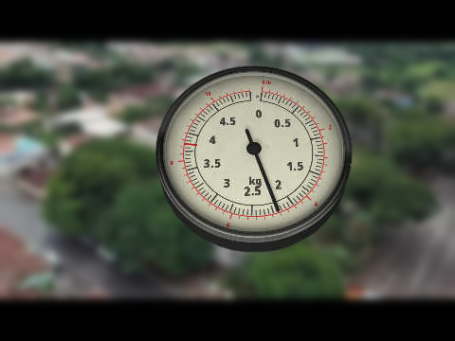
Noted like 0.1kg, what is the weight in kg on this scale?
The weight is 2.2kg
